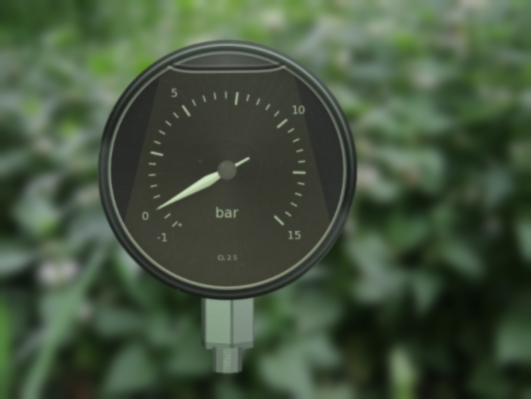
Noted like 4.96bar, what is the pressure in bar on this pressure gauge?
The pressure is 0bar
